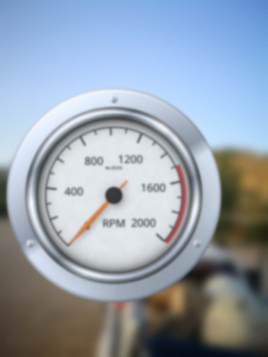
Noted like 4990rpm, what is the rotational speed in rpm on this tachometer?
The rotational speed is 0rpm
